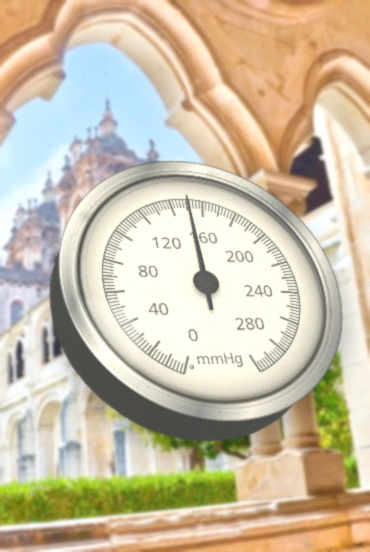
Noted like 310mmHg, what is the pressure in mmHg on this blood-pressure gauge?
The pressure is 150mmHg
